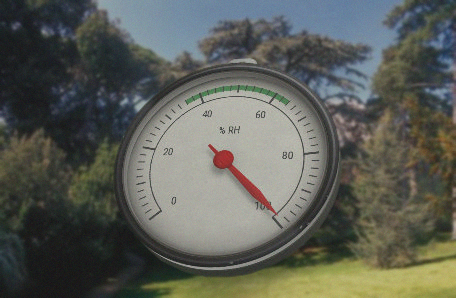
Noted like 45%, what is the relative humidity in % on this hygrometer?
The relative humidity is 99%
